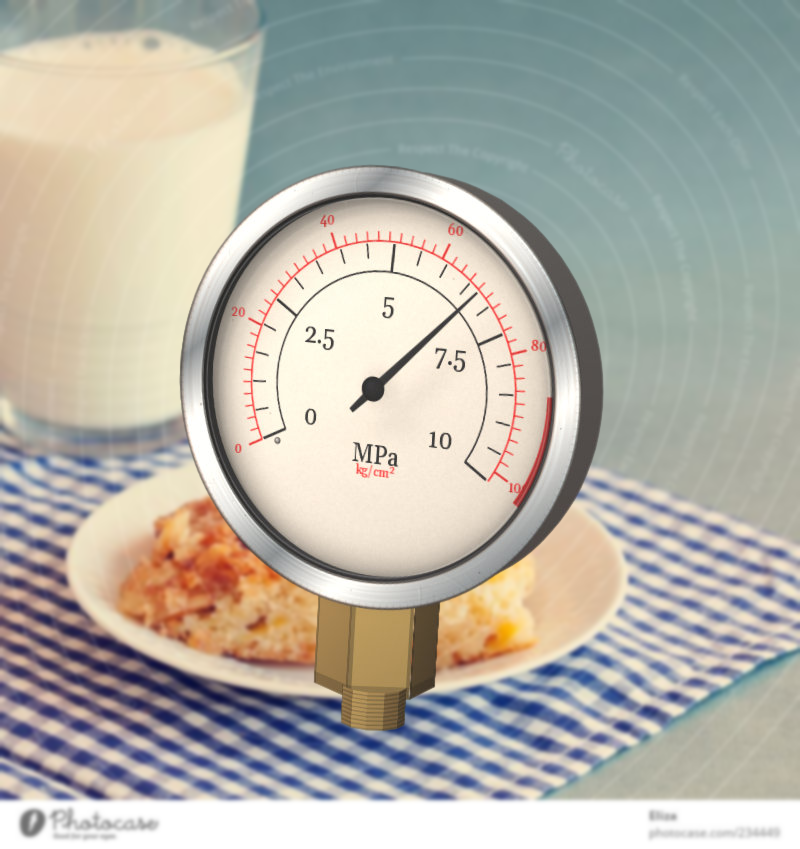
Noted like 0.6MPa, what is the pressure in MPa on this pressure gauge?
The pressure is 6.75MPa
